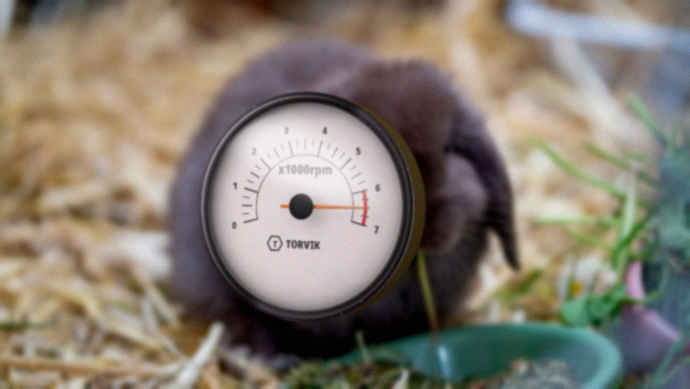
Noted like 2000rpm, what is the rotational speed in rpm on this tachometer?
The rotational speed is 6500rpm
